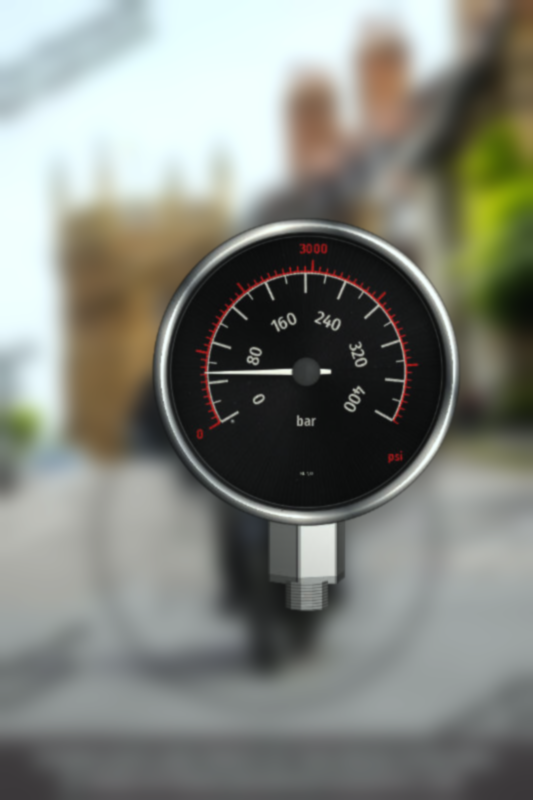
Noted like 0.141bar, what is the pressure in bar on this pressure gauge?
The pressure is 50bar
